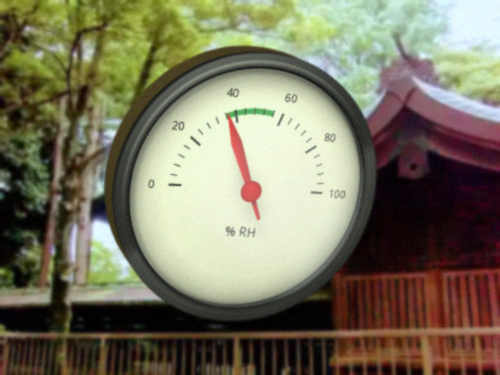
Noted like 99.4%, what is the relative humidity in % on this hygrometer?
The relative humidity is 36%
